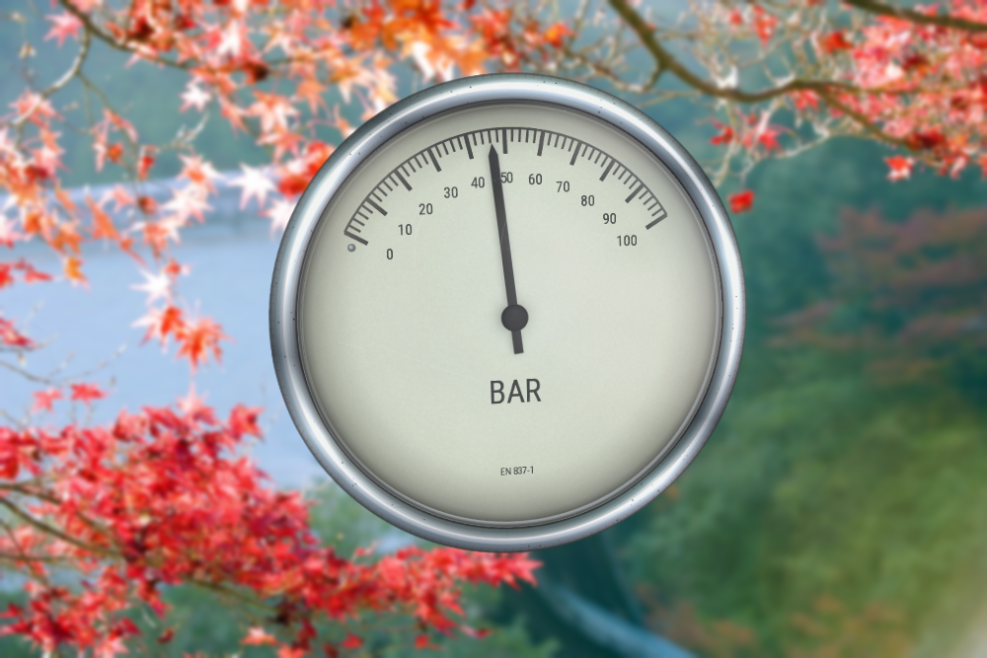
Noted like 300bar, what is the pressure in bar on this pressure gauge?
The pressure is 46bar
